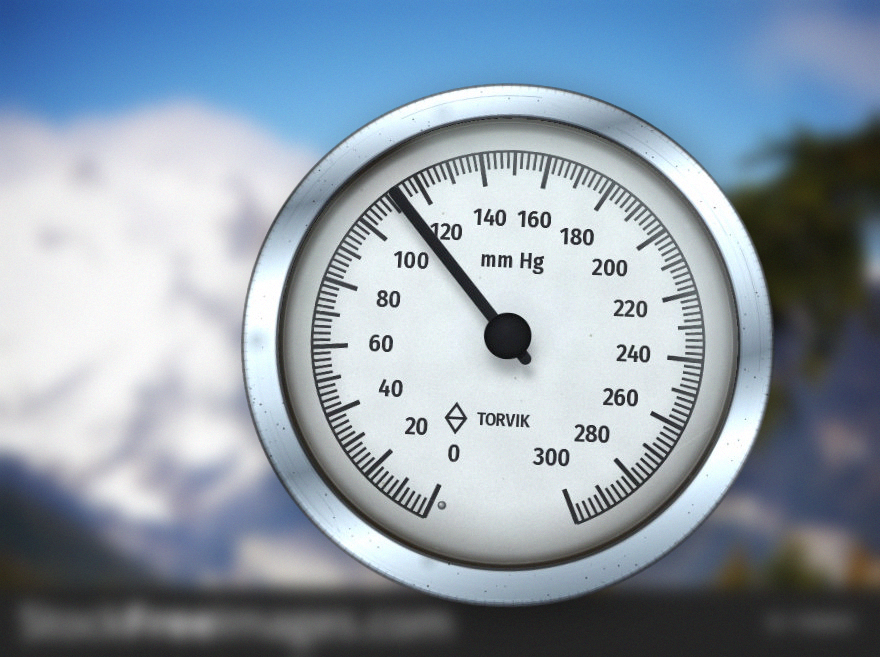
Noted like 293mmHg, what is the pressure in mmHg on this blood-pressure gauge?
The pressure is 112mmHg
